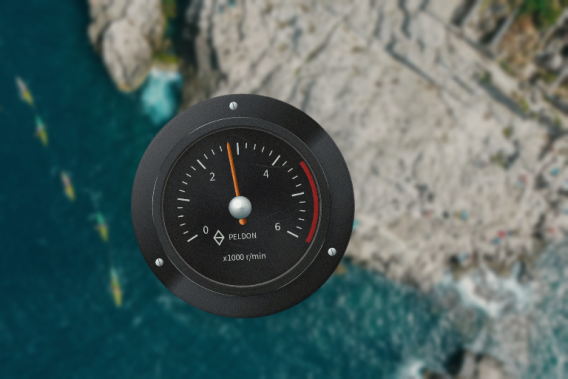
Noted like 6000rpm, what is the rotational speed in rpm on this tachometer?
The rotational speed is 2800rpm
